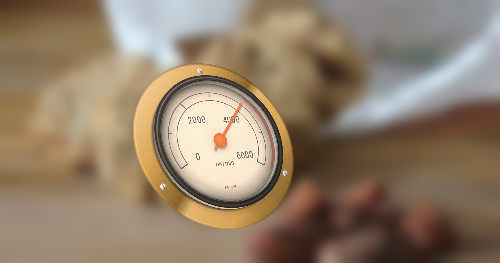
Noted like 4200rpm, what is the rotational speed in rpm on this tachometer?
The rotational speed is 4000rpm
